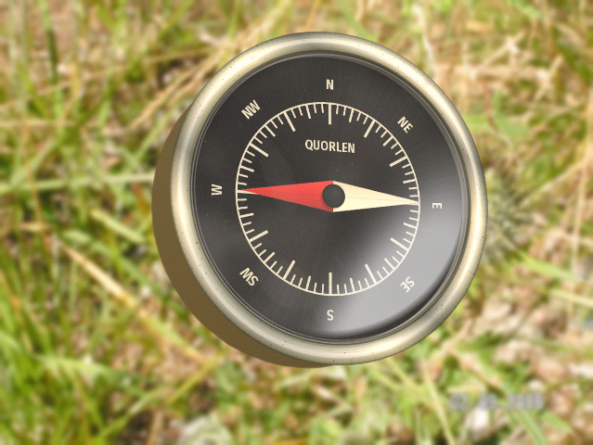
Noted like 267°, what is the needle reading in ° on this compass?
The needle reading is 270°
